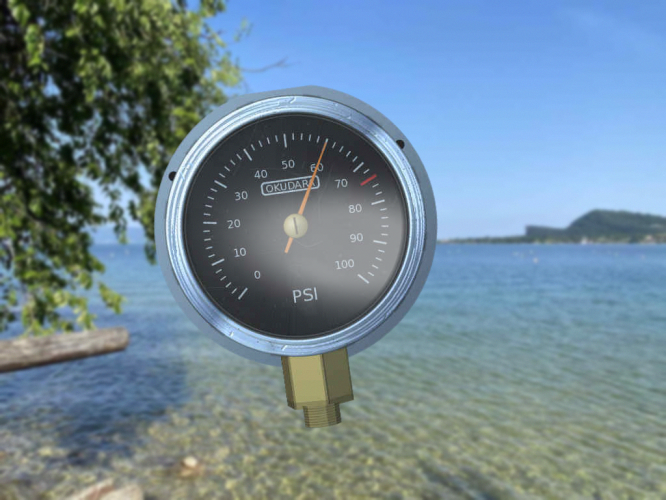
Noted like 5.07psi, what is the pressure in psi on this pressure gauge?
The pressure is 60psi
